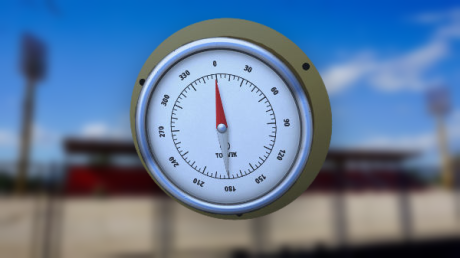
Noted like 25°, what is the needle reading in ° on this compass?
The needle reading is 0°
